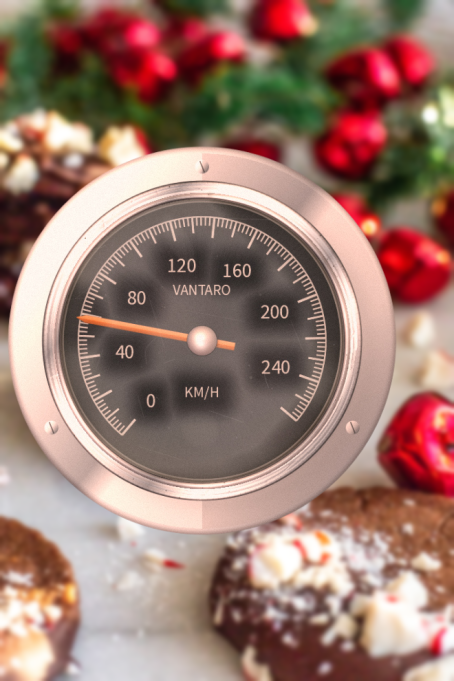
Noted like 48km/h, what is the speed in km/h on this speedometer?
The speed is 58km/h
